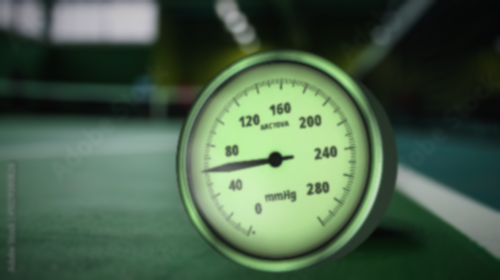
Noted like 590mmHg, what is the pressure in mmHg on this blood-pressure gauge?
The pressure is 60mmHg
